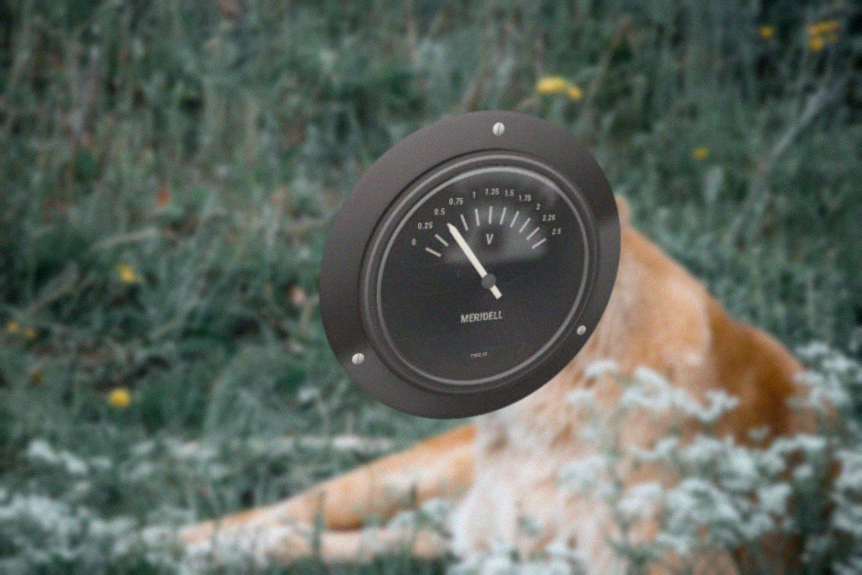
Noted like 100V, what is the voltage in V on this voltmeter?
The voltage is 0.5V
